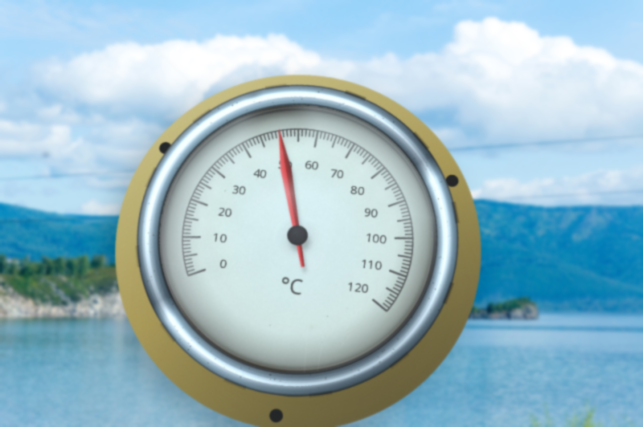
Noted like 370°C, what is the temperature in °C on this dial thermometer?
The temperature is 50°C
